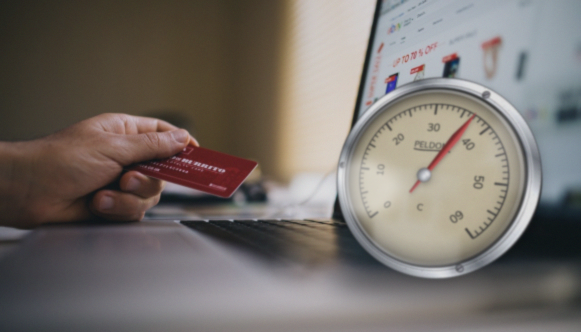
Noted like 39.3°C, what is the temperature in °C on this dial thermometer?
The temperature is 37°C
